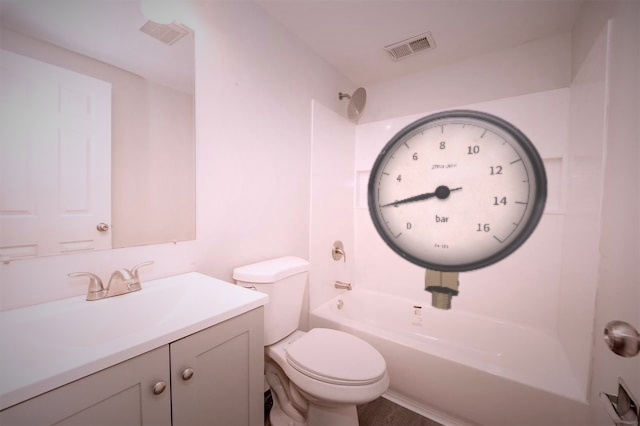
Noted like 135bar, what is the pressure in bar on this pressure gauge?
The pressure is 2bar
